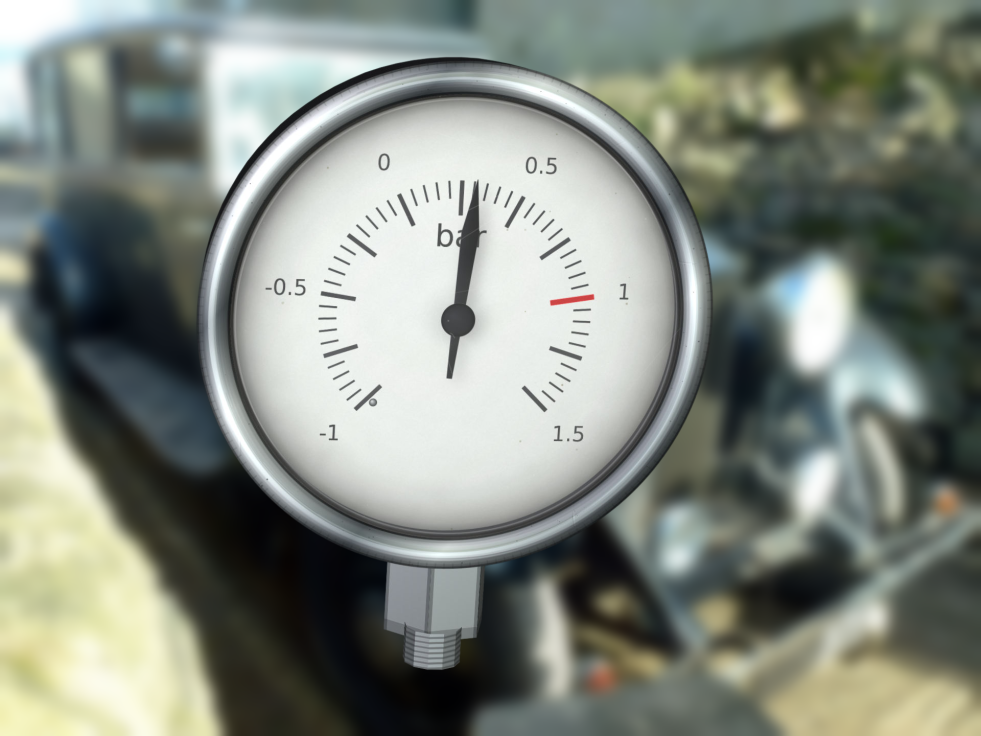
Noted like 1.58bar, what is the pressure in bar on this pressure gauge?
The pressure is 0.3bar
